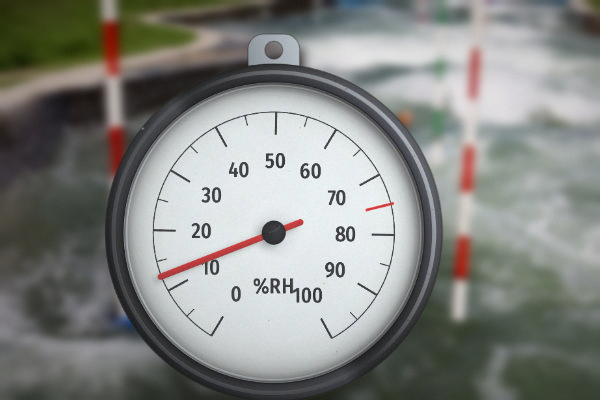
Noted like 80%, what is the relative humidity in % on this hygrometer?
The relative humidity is 12.5%
